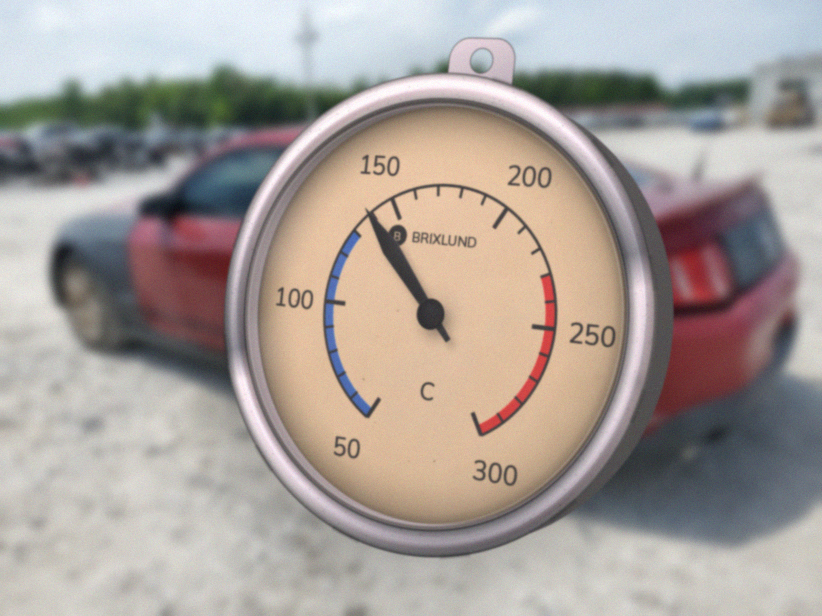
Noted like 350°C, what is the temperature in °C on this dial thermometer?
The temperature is 140°C
